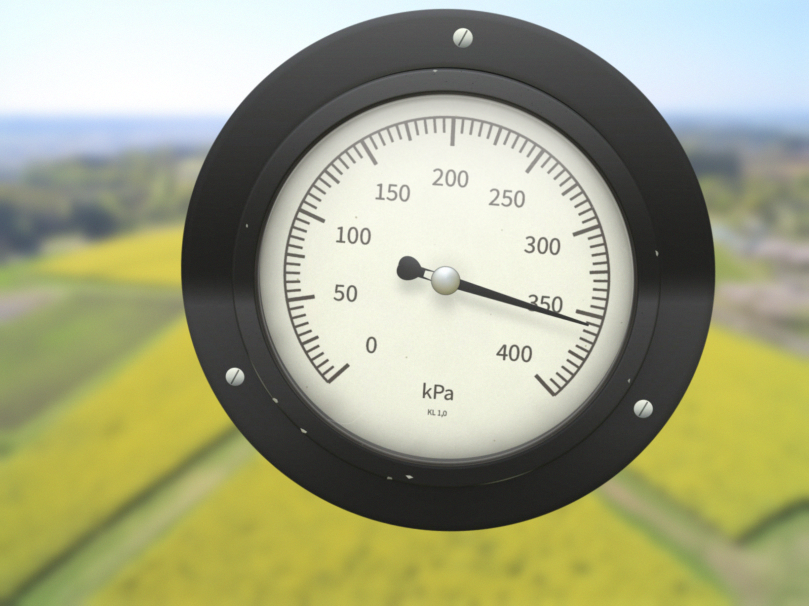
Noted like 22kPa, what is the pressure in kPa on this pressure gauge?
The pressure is 355kPa
